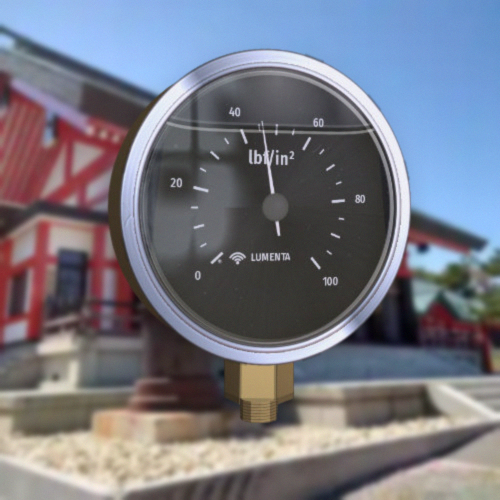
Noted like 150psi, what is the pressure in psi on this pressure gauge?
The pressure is 45psi
